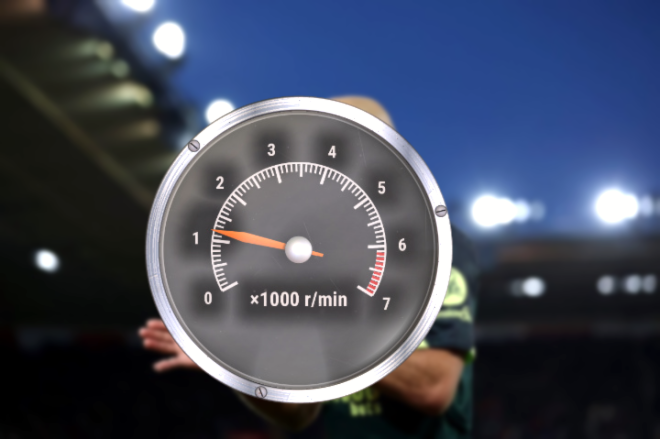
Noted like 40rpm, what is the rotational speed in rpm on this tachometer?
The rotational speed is 1200rpm
